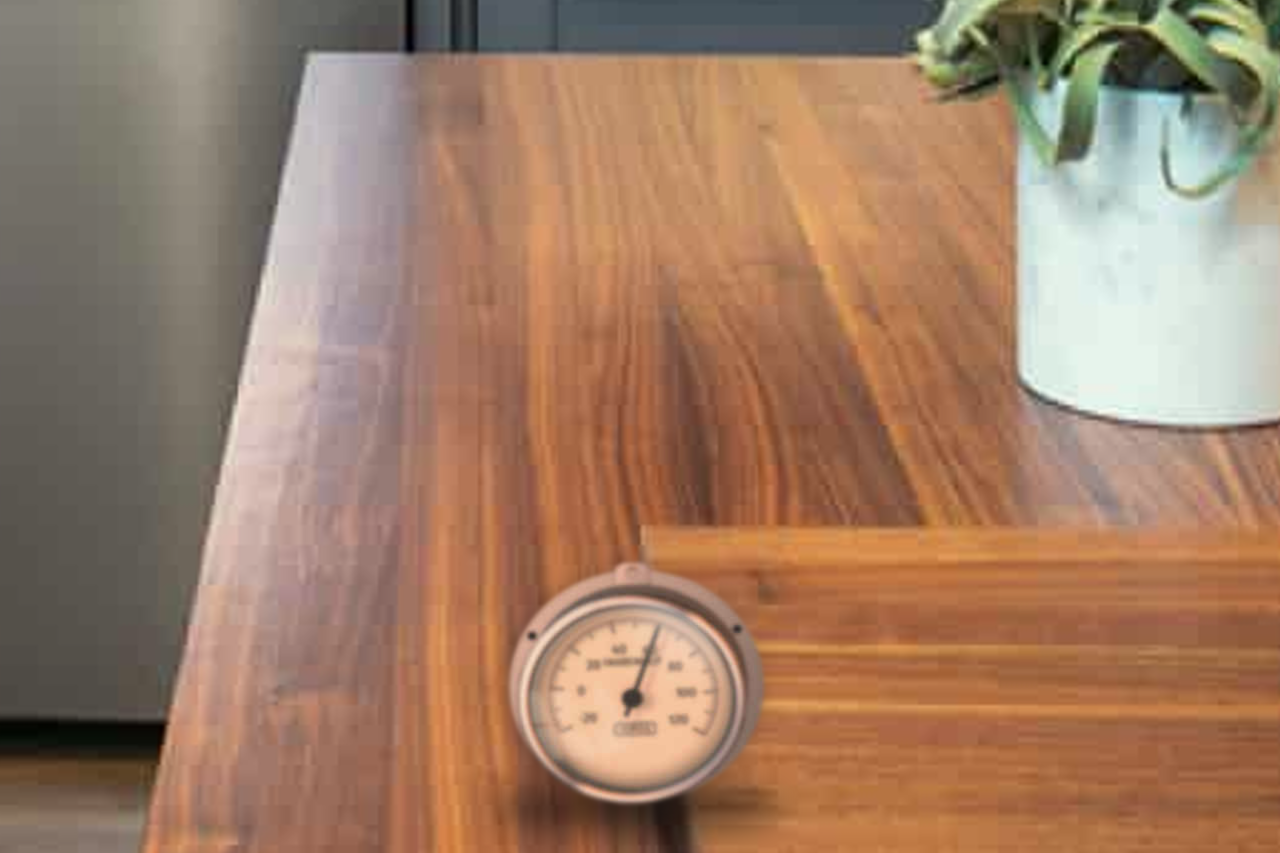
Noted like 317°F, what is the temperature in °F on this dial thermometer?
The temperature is 60°F
